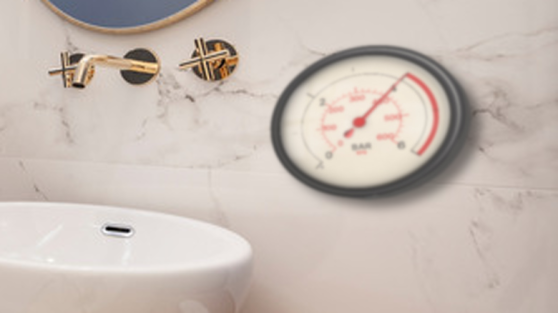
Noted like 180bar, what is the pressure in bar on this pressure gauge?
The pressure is 4bar
